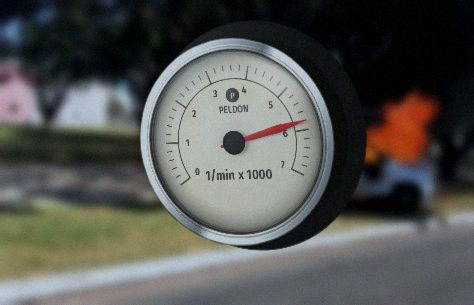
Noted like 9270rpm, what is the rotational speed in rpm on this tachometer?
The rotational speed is 5800rpm
